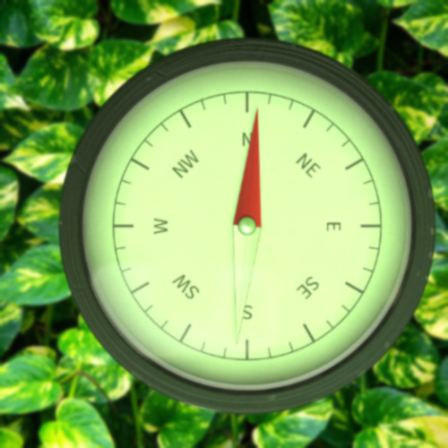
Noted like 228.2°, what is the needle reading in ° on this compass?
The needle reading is 5°
